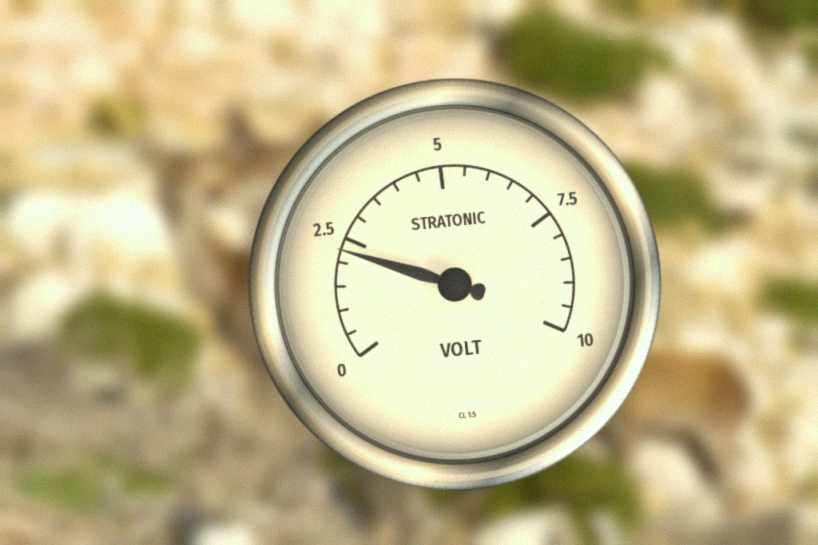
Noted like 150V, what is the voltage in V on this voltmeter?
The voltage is 2.25V
